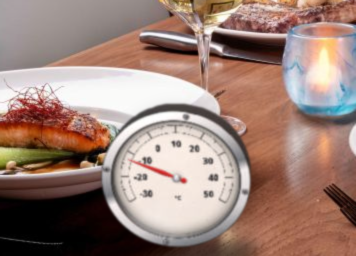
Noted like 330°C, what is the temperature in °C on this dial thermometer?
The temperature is -12.5°C
